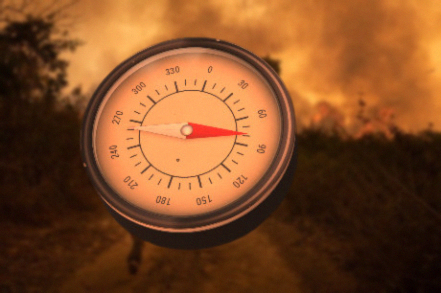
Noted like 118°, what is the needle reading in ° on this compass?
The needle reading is 80°
